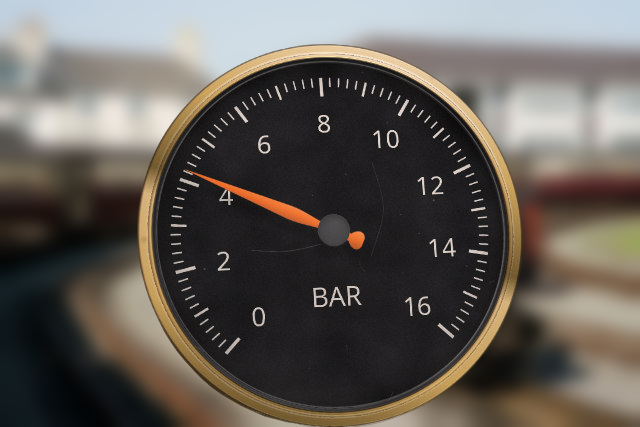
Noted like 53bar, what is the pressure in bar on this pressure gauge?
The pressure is 4.2bar
